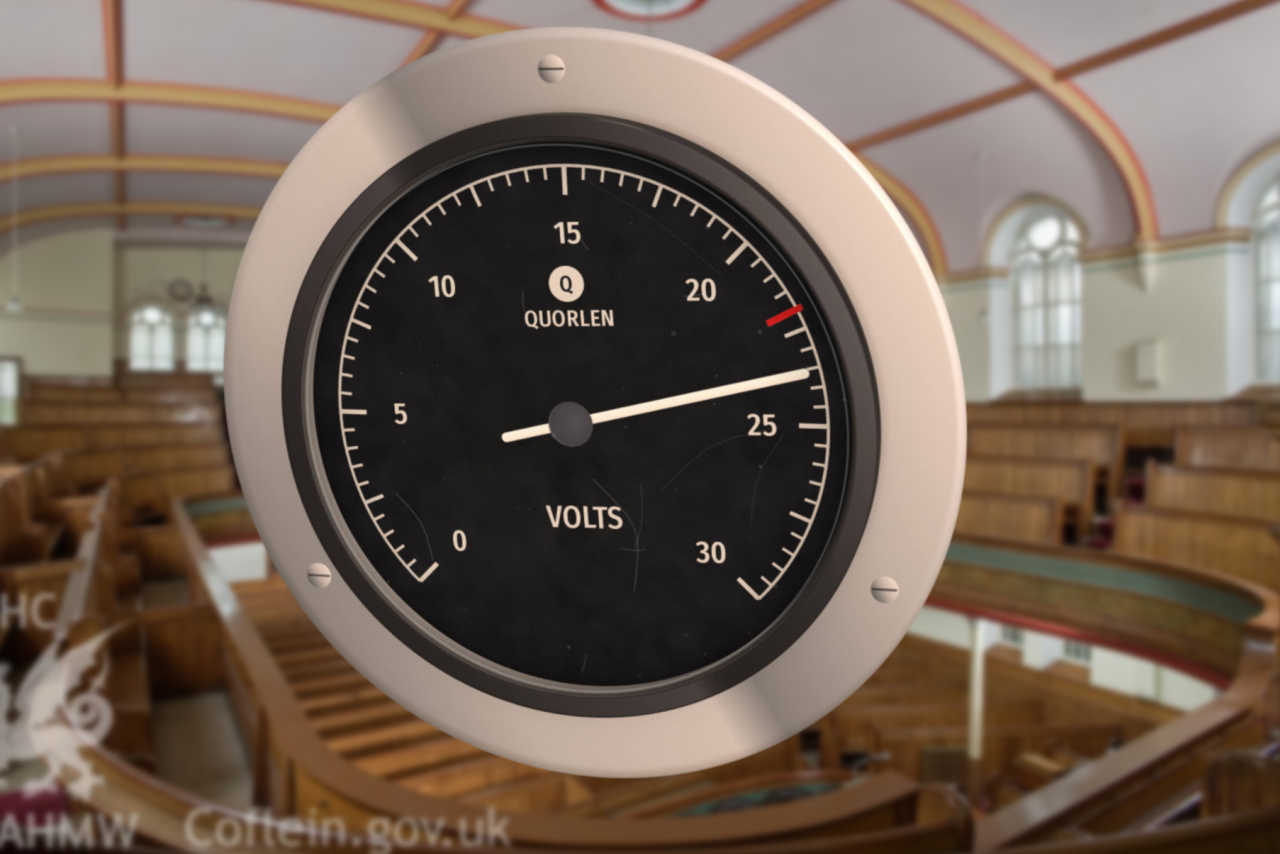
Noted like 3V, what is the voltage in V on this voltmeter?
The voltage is 23.5V
